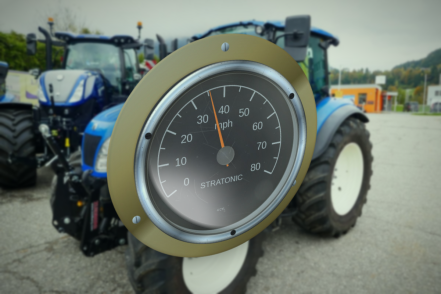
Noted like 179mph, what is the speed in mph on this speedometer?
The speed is 35mph
